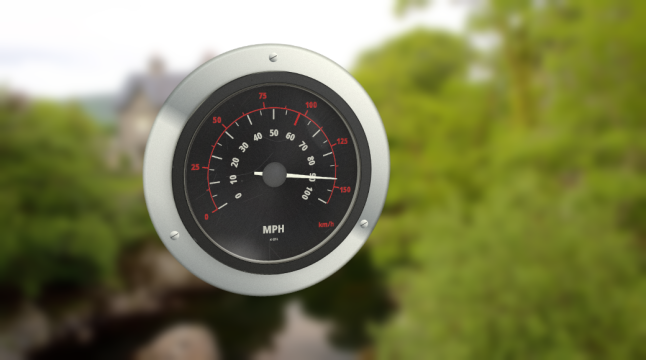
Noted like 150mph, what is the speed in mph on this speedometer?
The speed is 90mph
